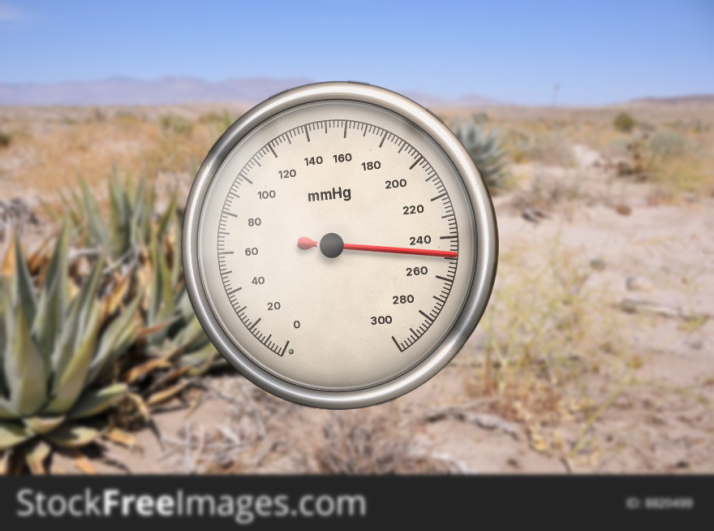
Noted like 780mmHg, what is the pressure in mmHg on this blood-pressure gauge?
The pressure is 248mmHg
